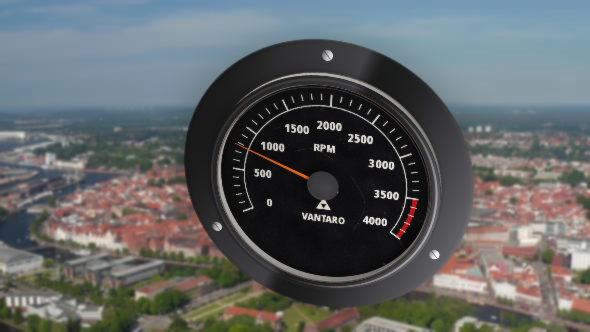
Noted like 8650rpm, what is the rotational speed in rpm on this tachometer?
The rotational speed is 800rpm
